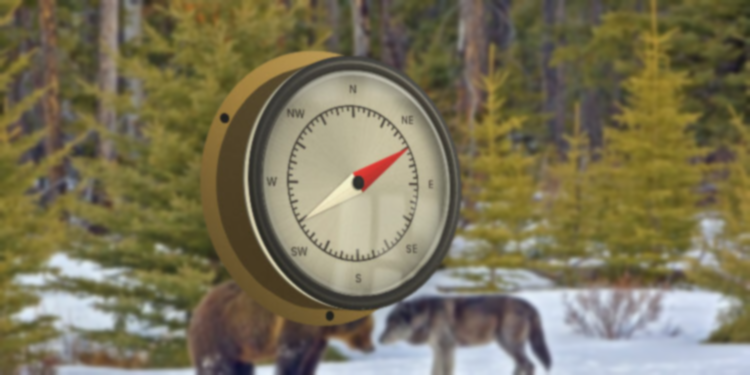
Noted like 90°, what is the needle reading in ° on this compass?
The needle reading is 60°
